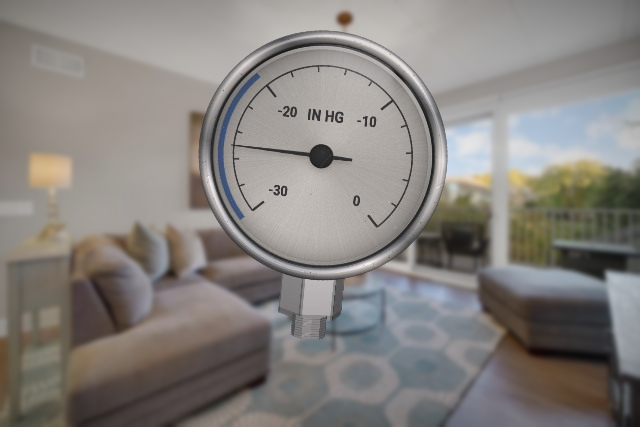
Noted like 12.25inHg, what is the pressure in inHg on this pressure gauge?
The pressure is -25inHg
